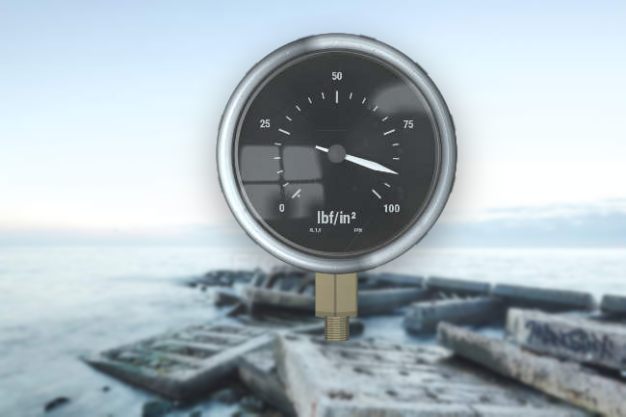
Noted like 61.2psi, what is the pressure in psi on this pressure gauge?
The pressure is 90psi
